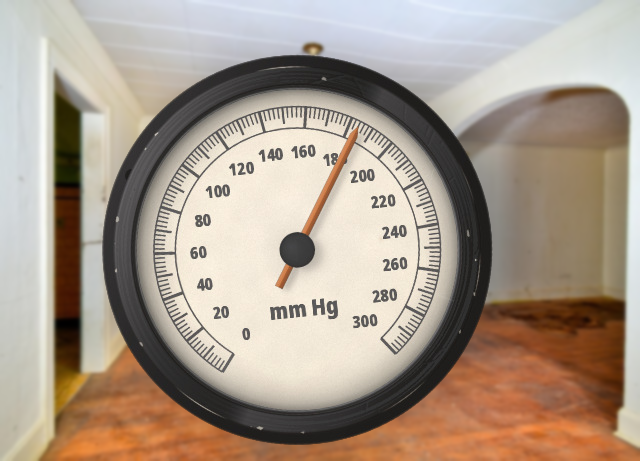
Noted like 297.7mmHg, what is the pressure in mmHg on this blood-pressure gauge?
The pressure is 184mmHg
